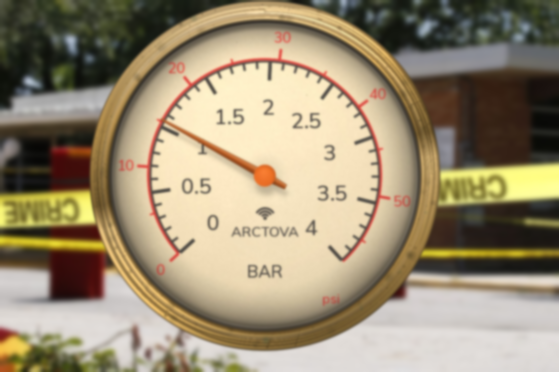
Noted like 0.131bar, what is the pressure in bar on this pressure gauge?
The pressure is 1.05bar
